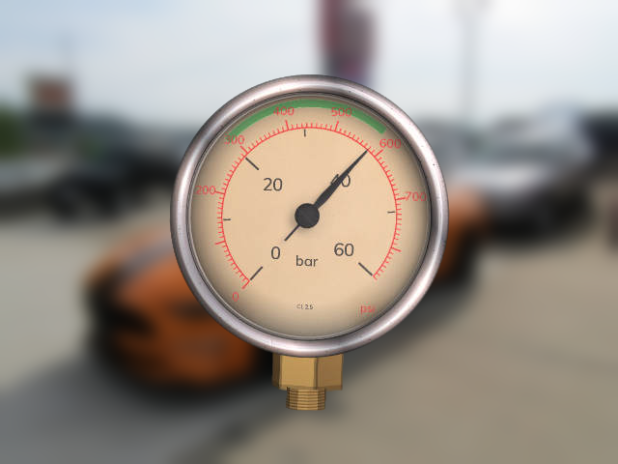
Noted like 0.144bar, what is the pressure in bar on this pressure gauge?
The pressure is 40bar
